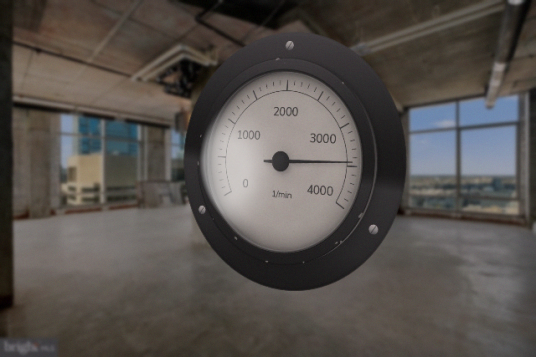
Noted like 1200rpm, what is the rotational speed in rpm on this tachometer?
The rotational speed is 3450rpm
